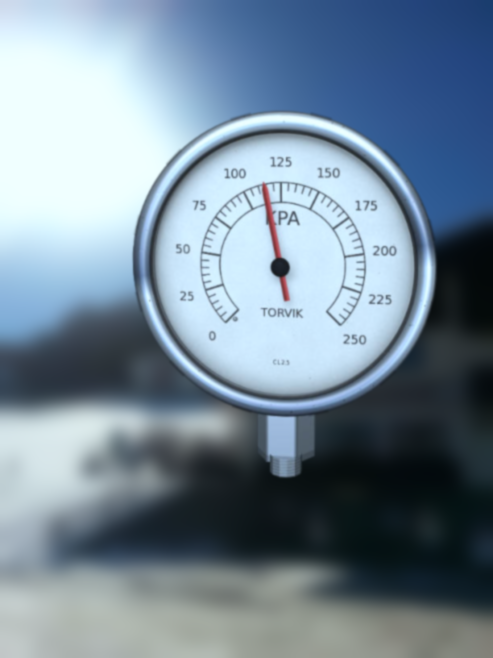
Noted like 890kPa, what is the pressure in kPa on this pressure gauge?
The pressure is 115kPa
